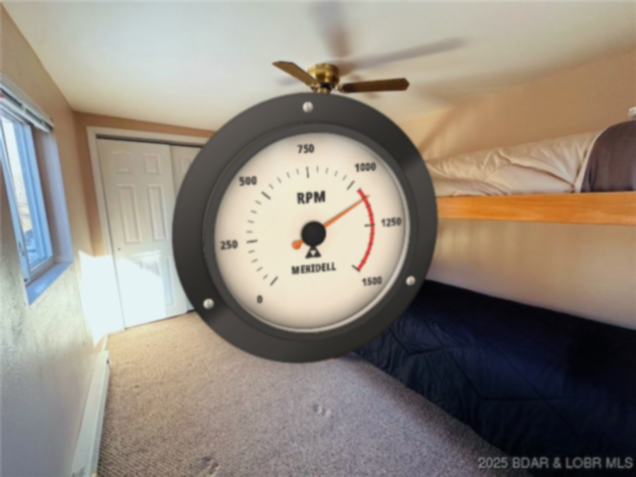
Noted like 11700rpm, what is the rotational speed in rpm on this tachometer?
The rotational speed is 1100rpm
